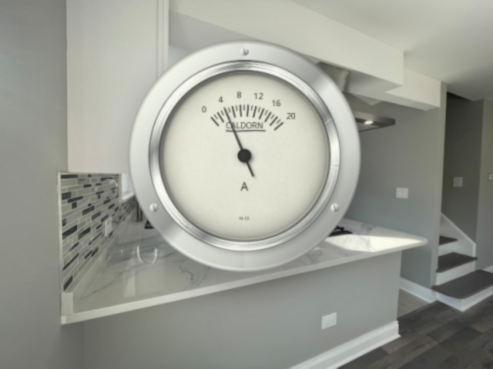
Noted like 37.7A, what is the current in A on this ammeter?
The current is 4A
